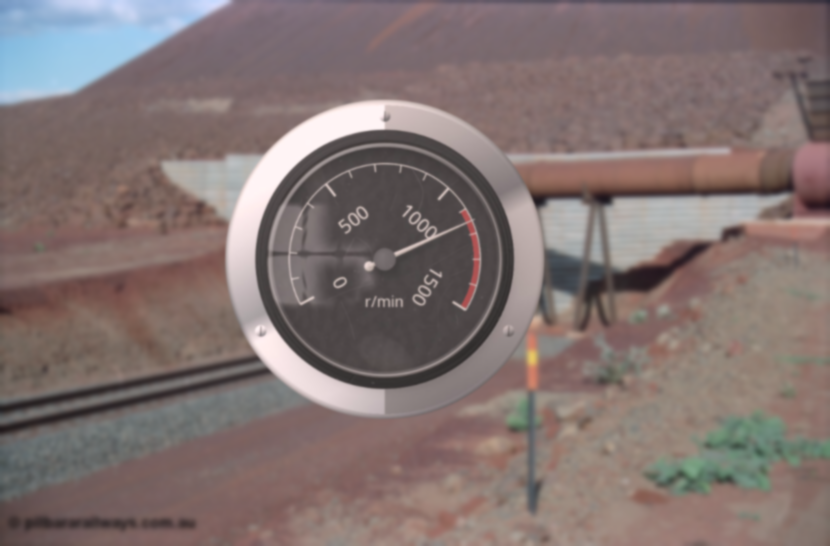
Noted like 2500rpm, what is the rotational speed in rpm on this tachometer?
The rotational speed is 1150rpm
